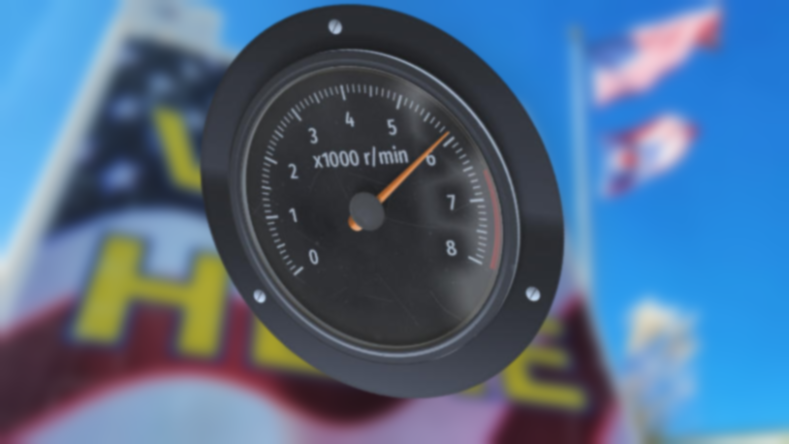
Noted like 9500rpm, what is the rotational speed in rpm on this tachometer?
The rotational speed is 5900rpm
